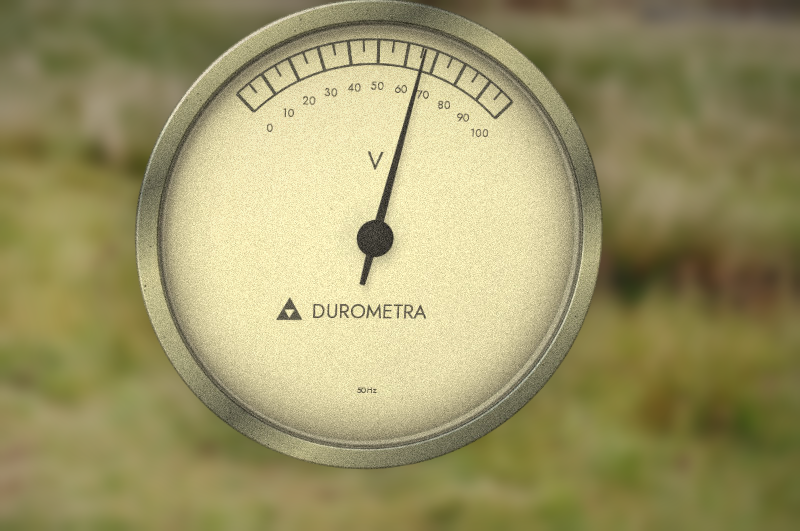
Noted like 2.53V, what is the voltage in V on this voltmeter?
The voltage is 65V
